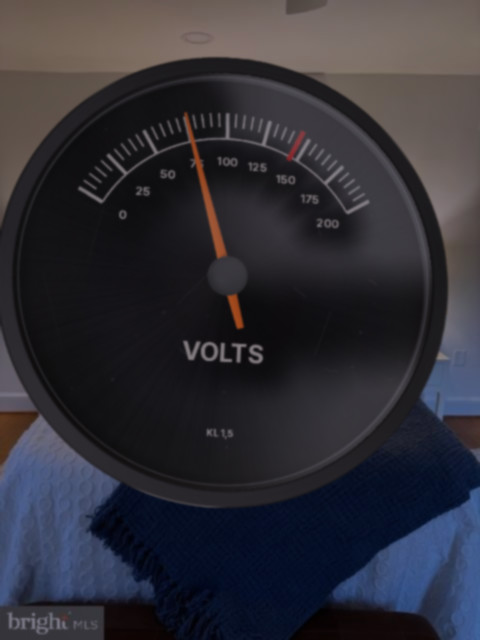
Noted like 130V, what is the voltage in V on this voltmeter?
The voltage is 75V
